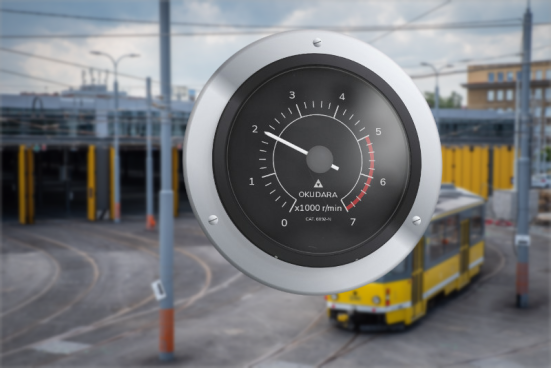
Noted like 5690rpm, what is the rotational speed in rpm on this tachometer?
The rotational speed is 2000rpm
